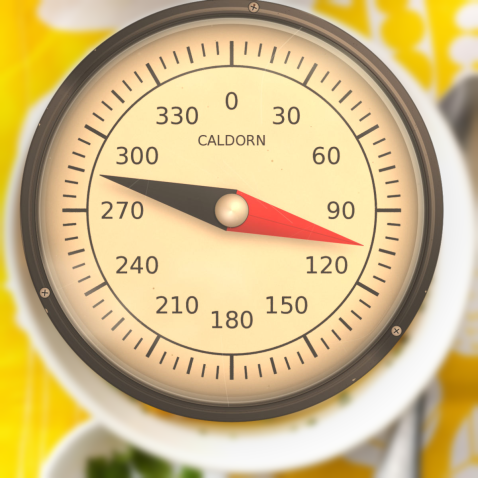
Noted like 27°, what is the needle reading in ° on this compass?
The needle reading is 105°
